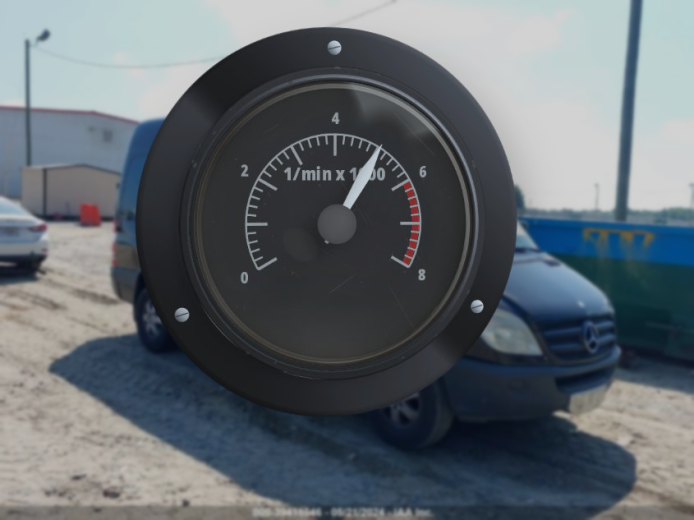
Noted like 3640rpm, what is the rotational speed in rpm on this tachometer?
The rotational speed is 5000rpm
